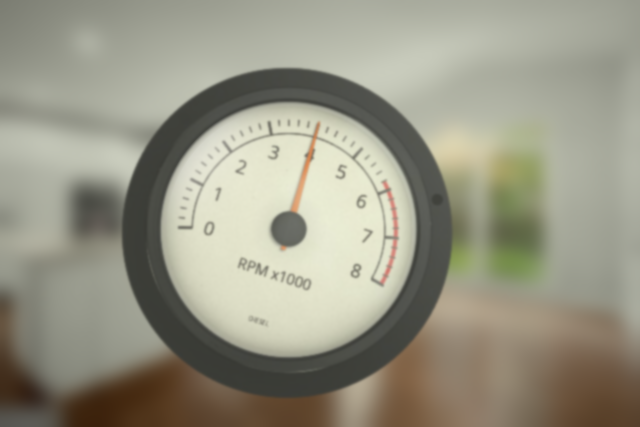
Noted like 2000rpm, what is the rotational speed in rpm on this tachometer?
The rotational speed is 4000rpm
